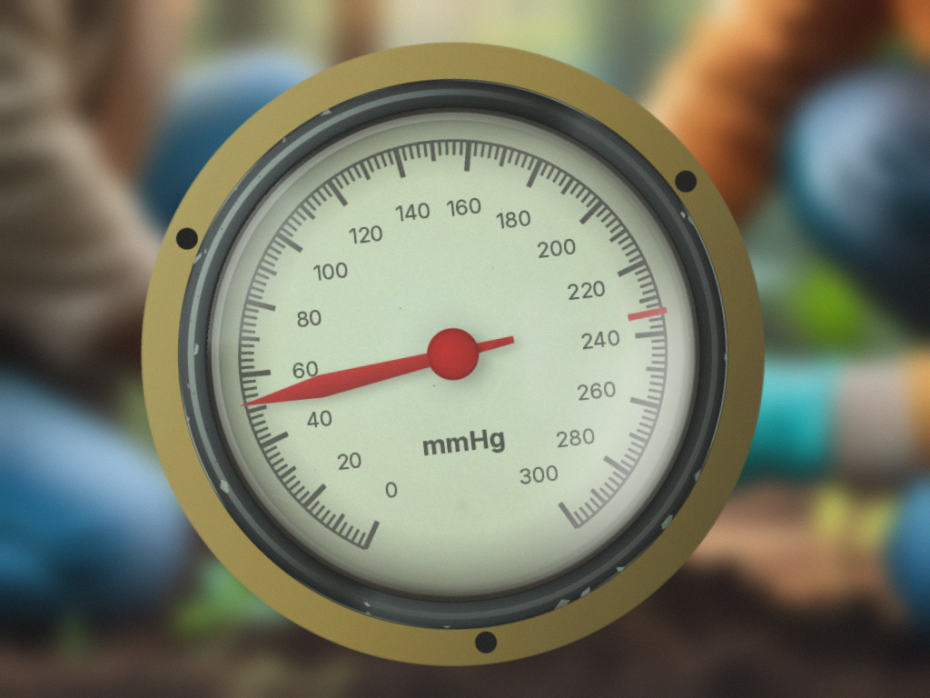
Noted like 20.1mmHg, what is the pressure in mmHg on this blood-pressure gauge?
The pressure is 52mmHg
